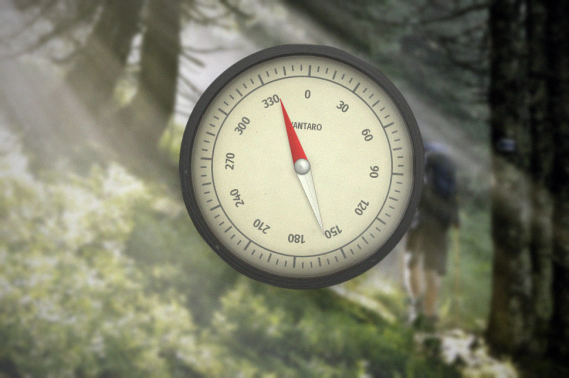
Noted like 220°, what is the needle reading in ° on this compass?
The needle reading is 337.5°
